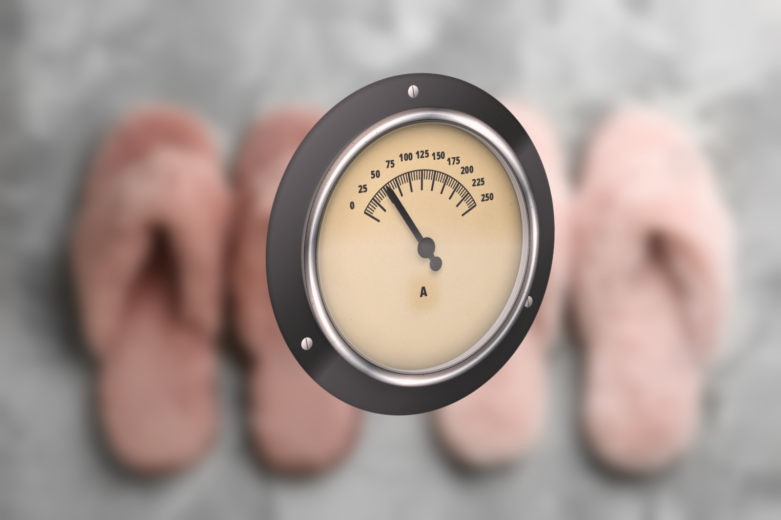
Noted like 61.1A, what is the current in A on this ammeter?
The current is 50A
